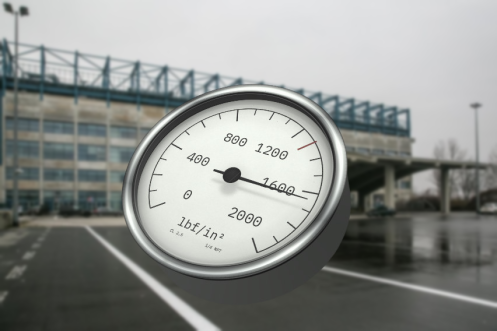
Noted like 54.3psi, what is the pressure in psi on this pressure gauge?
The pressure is 1650psi
